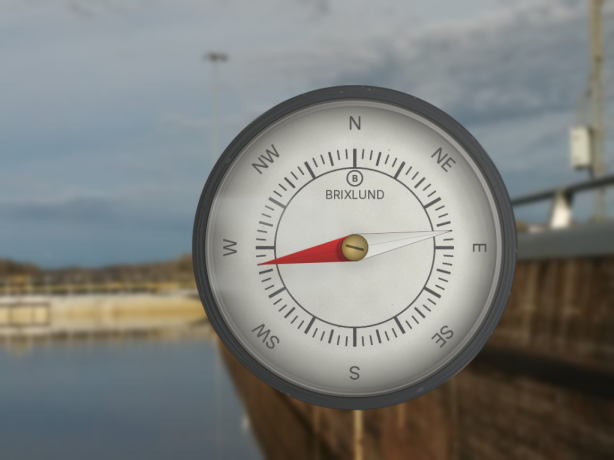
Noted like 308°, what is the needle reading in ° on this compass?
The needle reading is 260°
